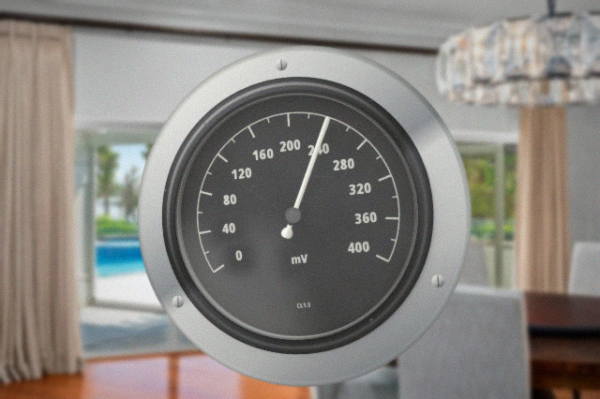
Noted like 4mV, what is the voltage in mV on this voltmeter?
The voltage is 240mV
